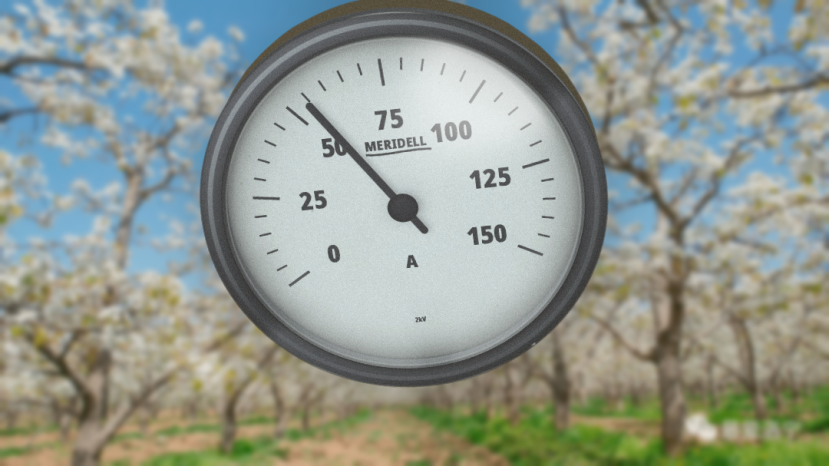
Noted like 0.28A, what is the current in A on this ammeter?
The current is 55A
